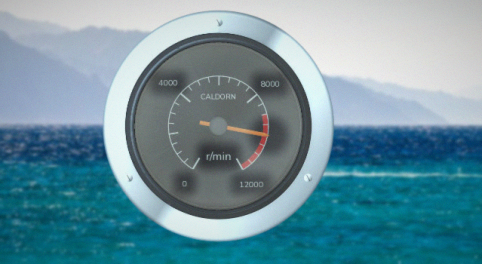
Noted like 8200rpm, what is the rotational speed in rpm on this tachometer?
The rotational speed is 10000rpm
